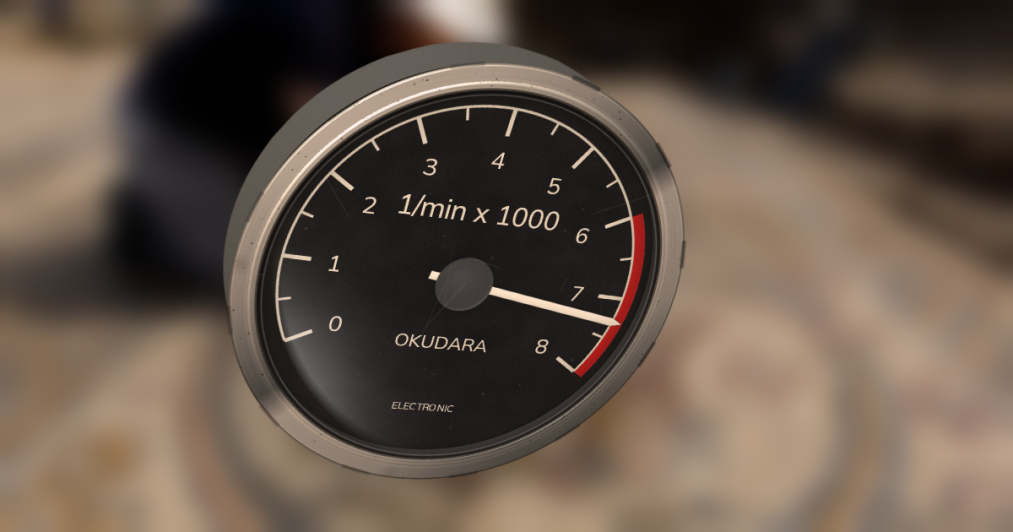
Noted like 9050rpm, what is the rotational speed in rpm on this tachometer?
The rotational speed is 7250rpm
